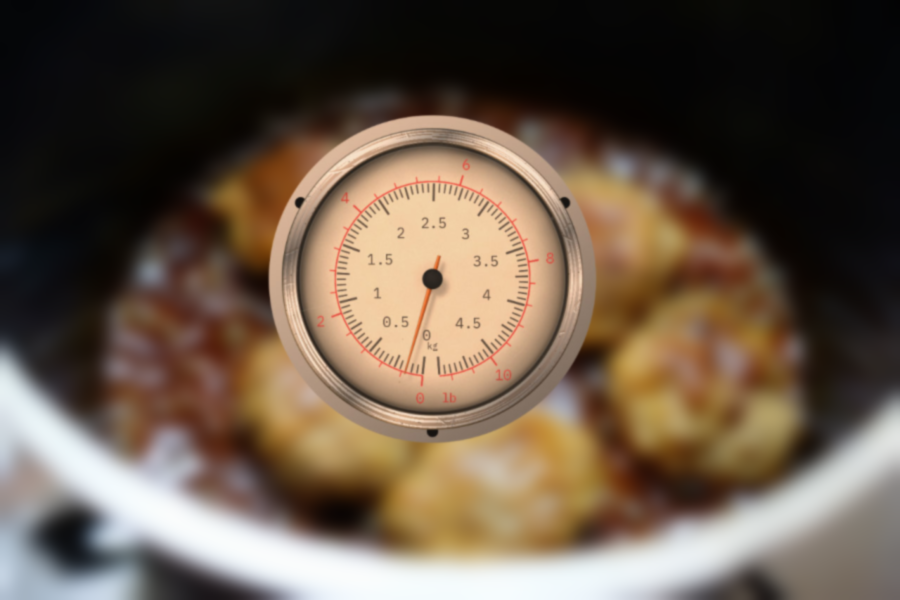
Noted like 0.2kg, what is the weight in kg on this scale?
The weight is 0.15kg
